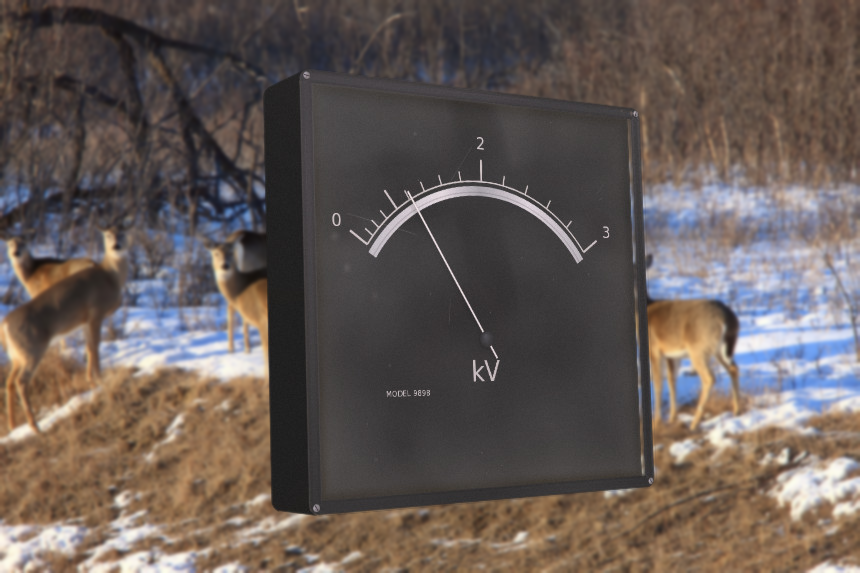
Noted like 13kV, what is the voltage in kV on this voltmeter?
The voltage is 1.2kV
